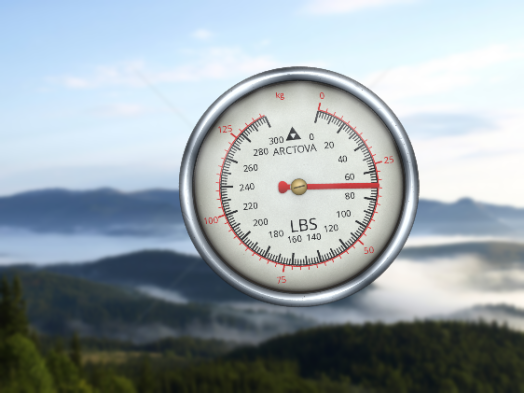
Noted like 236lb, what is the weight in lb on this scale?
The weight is 70lb
